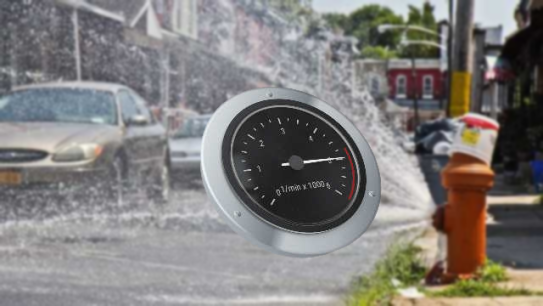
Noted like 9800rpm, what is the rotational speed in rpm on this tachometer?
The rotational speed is 5000rpm
